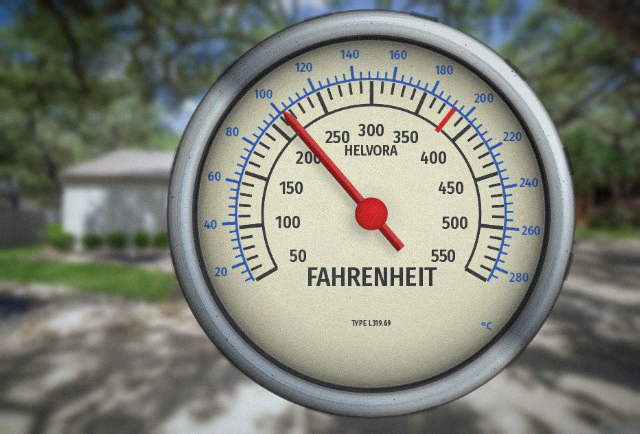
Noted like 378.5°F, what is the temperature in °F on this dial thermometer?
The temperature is 215°F
